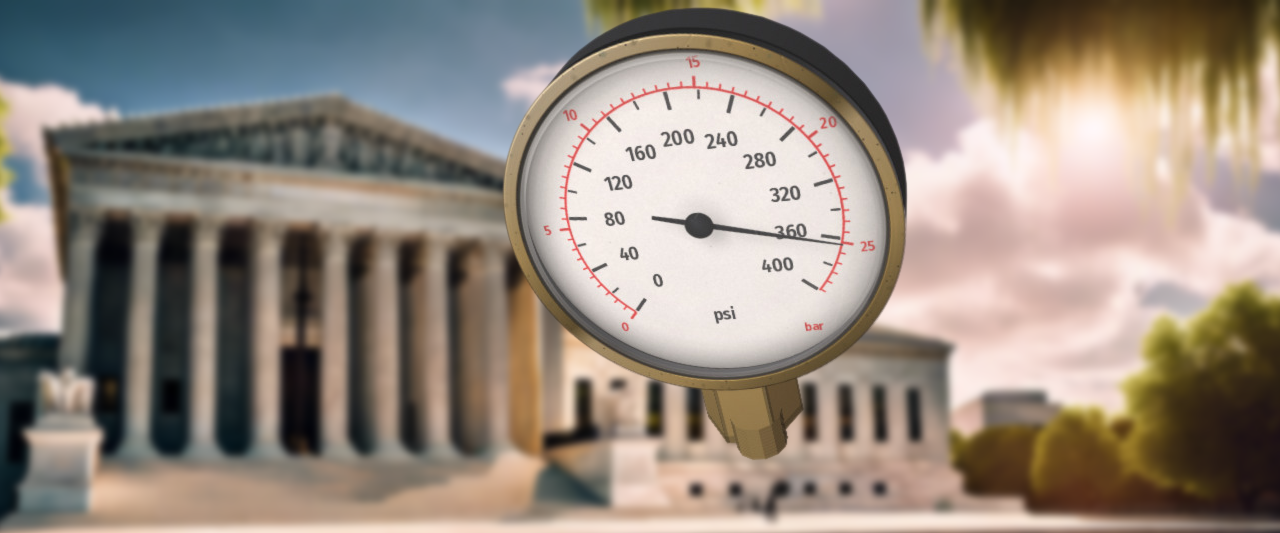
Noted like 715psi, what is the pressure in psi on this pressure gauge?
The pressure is 360psi
